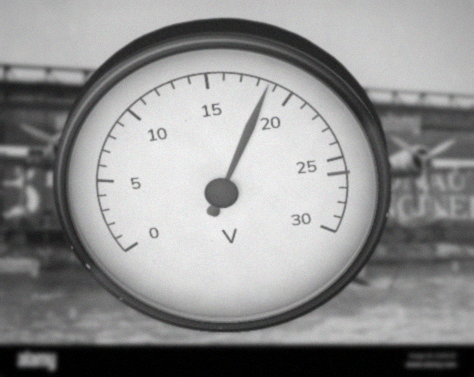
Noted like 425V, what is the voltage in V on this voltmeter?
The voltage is 18.5V
